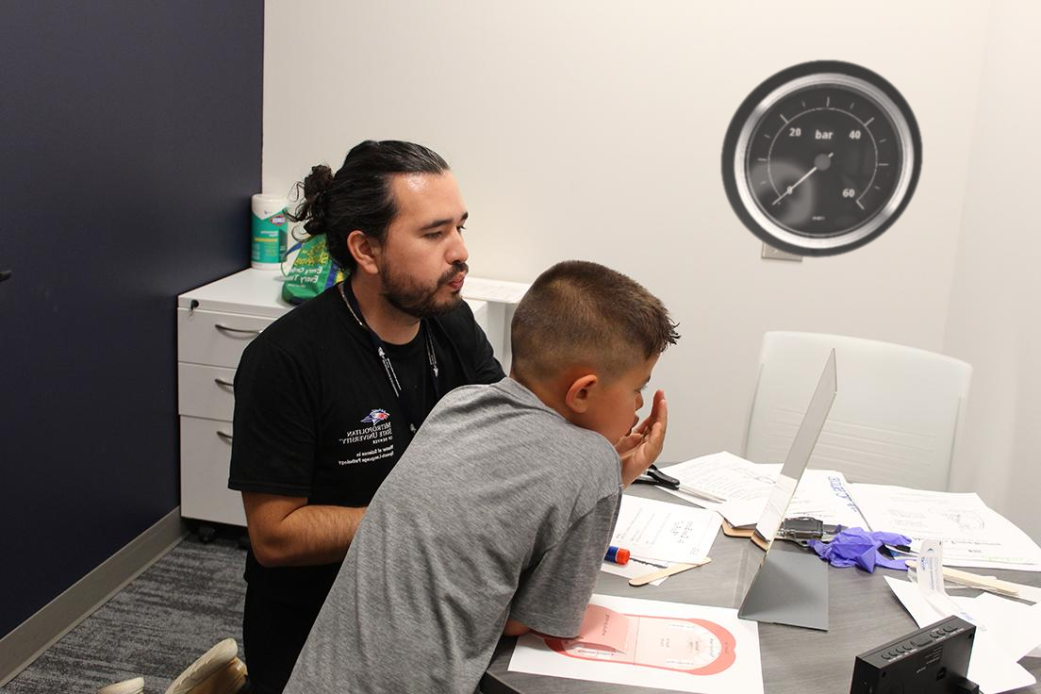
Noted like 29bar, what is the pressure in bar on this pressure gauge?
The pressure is 0bar
